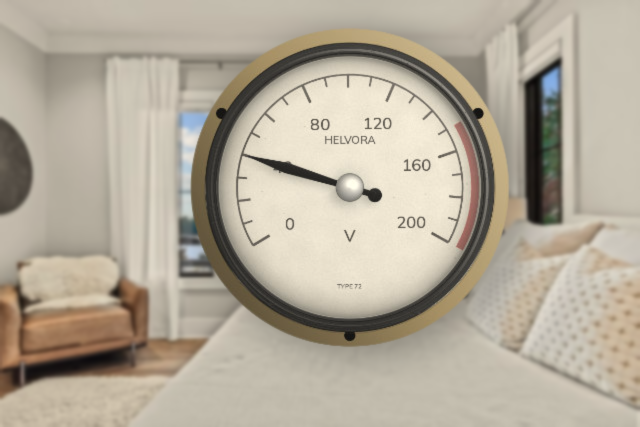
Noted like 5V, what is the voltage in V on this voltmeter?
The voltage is 40V
